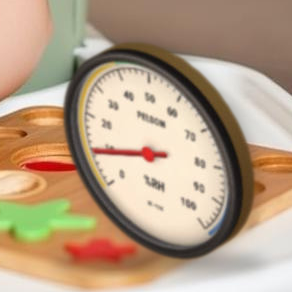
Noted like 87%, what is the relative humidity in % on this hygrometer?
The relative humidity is 10%
